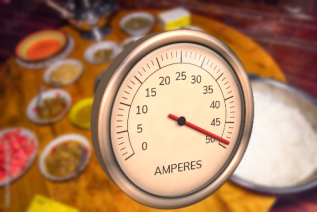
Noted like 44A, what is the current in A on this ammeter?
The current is 49A
